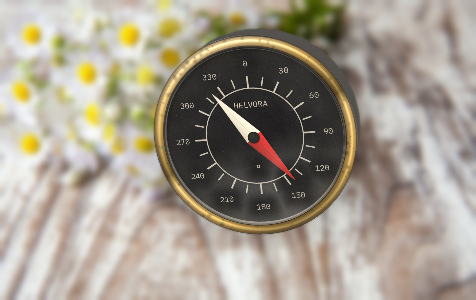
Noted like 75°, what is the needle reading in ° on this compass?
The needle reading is 142.5°
